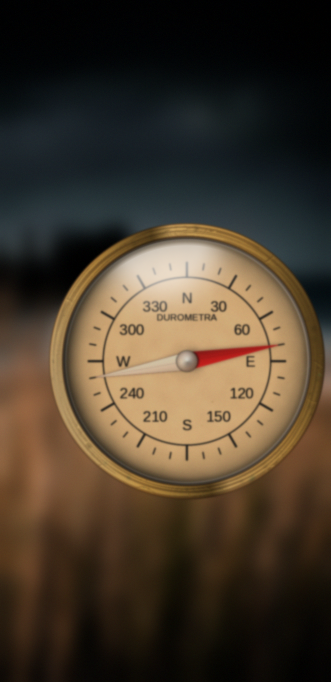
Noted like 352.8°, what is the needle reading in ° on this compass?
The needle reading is 80°
